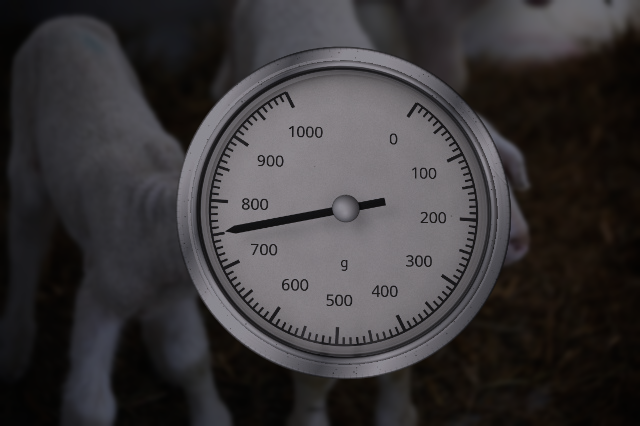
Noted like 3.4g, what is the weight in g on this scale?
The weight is 750g
